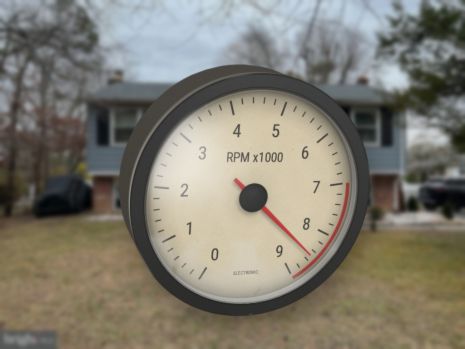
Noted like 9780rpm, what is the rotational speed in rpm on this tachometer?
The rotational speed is 8500rpm
